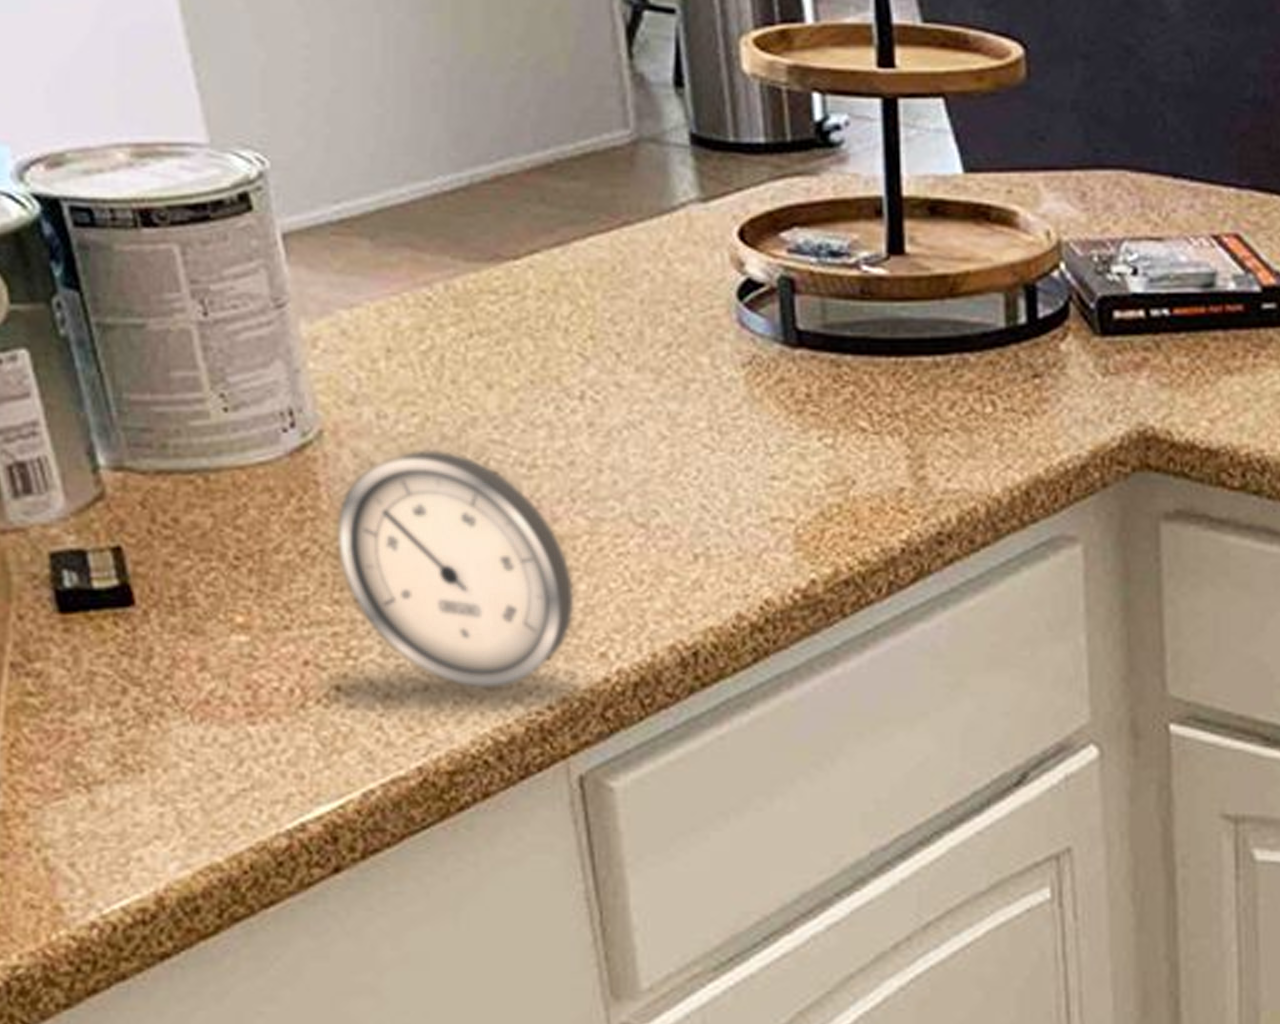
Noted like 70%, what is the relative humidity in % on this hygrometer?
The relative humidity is 30%
